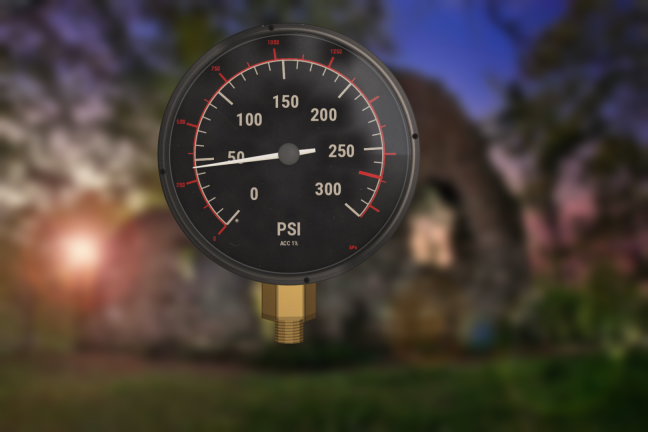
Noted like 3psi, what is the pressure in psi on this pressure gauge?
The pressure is 45psi
